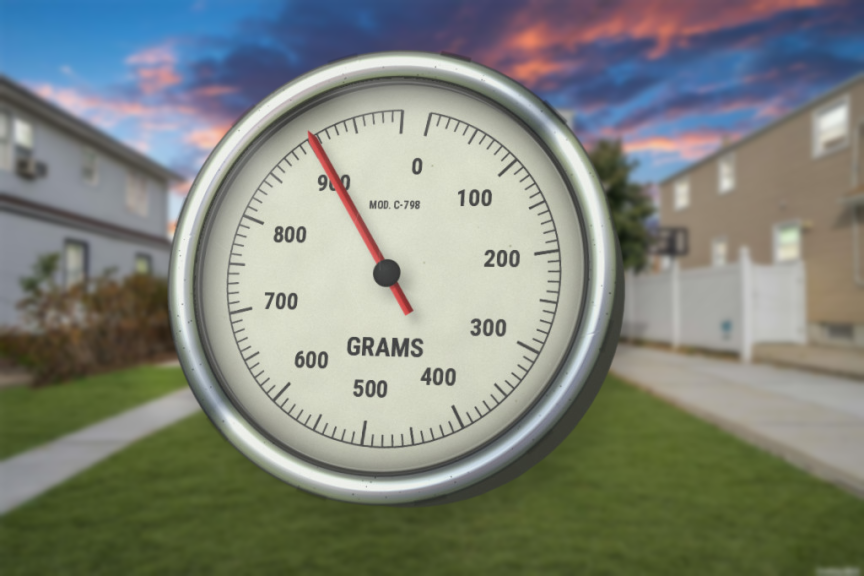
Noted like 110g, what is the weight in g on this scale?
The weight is 905g
